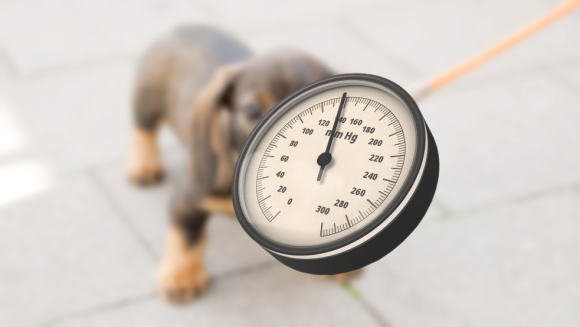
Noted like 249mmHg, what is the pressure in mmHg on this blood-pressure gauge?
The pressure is 140mmHg
